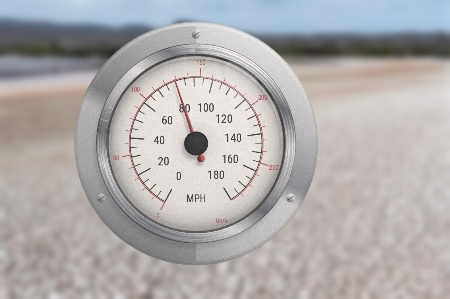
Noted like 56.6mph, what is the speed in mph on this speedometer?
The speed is 80mph
